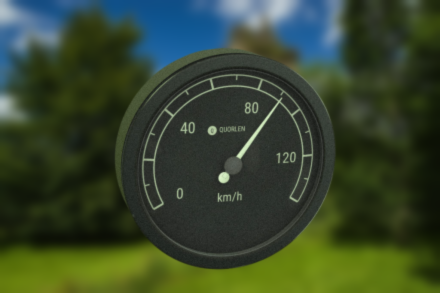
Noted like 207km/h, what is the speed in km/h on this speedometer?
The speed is 90km/h
